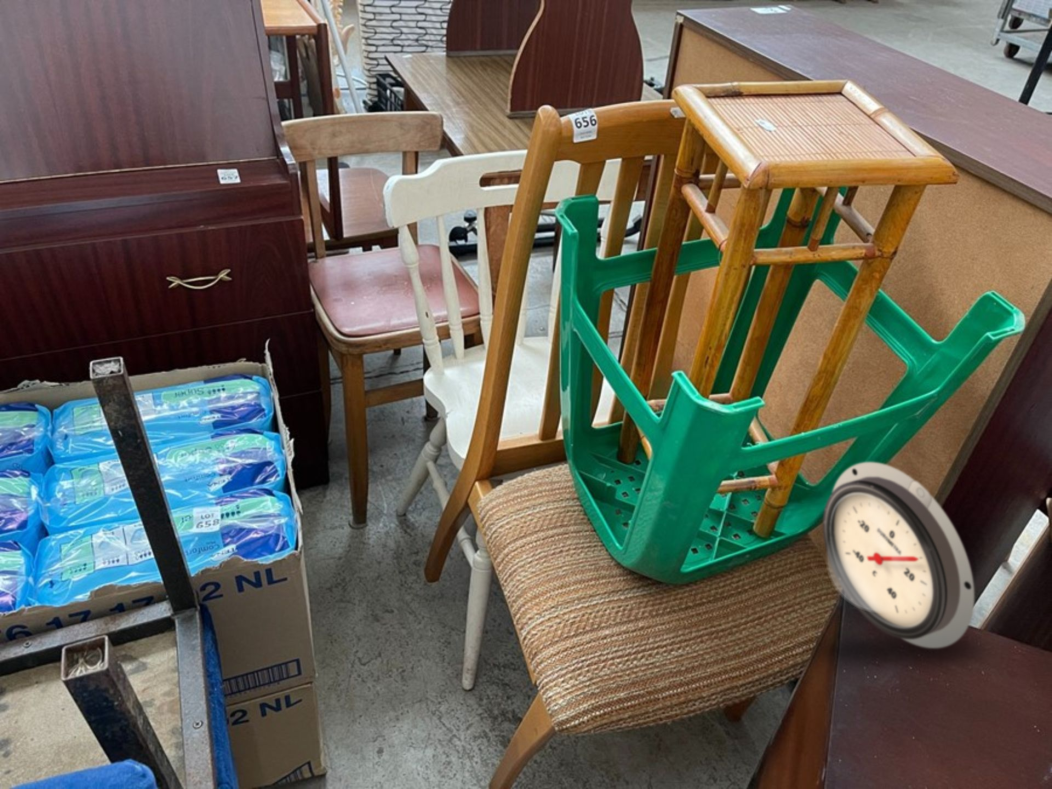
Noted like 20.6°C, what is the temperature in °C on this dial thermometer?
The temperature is 12°C
